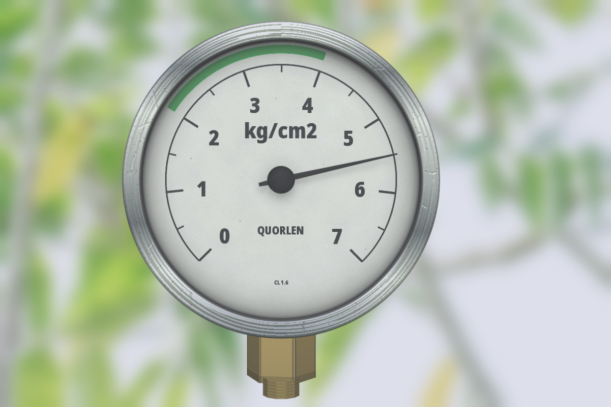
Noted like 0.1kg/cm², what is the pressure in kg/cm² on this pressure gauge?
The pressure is 5.5kg/cm²
